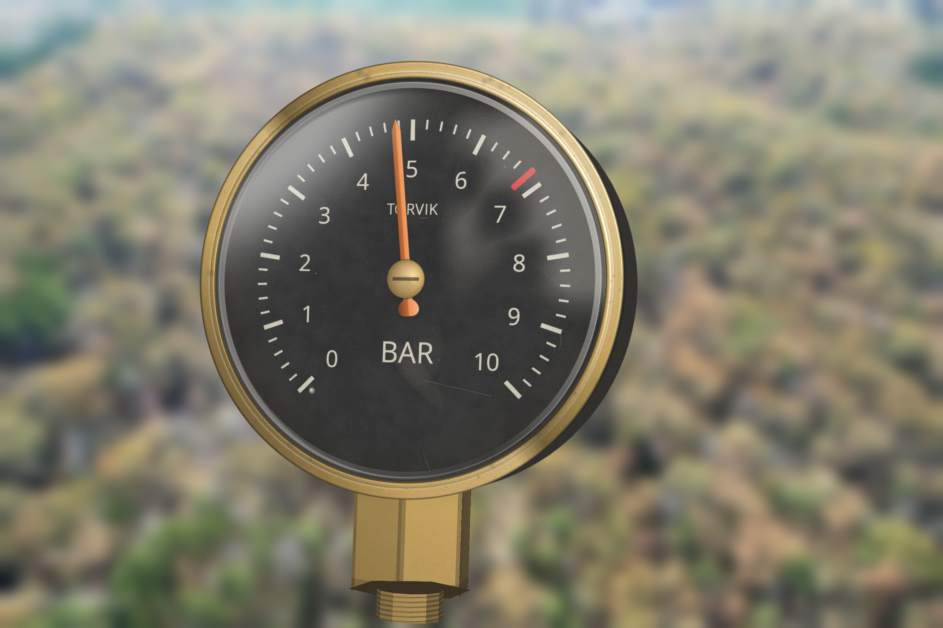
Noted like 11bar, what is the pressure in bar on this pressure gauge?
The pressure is 4.8bar
